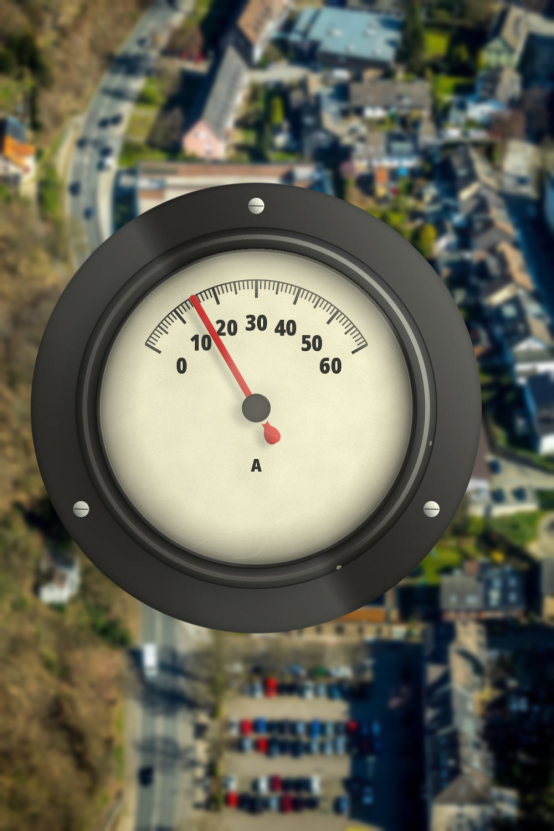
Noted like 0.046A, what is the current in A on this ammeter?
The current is 15A
